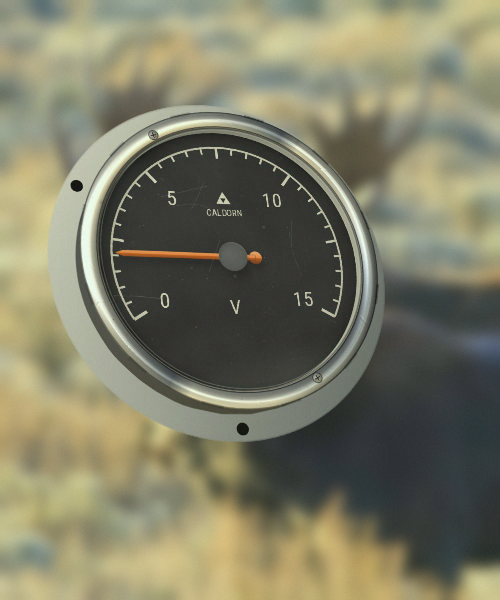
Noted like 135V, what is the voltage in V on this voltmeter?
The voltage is 2V
